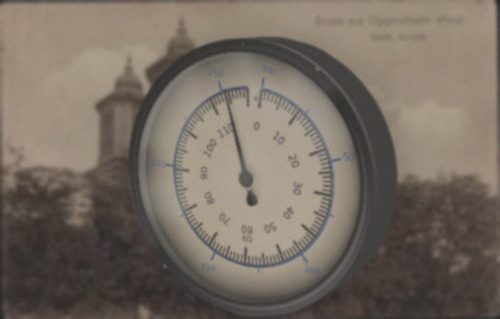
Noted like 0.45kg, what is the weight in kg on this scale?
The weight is 115kg
